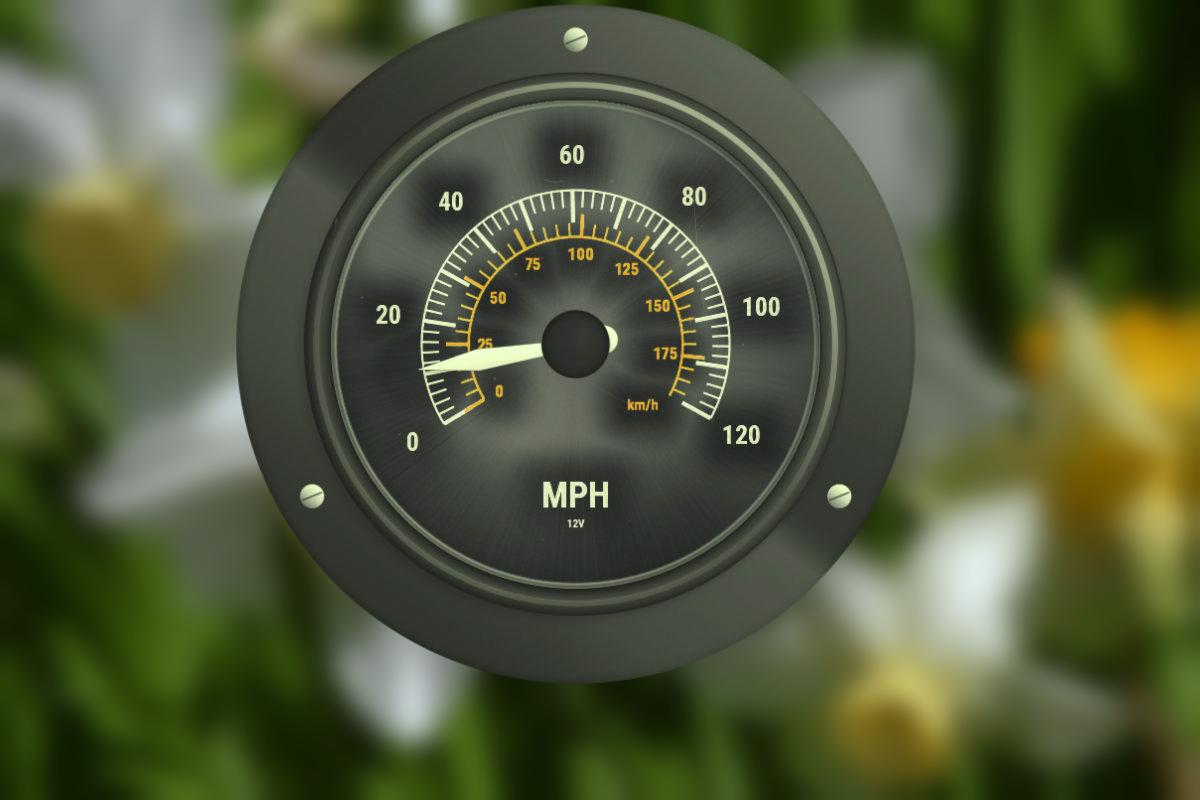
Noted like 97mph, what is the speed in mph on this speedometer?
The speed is 11mph
